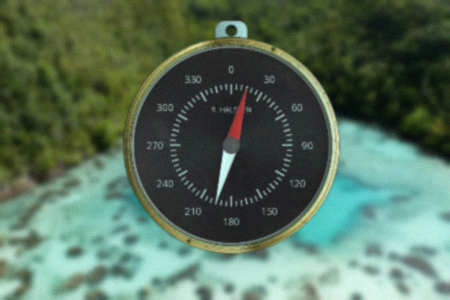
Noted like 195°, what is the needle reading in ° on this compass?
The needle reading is 15°
